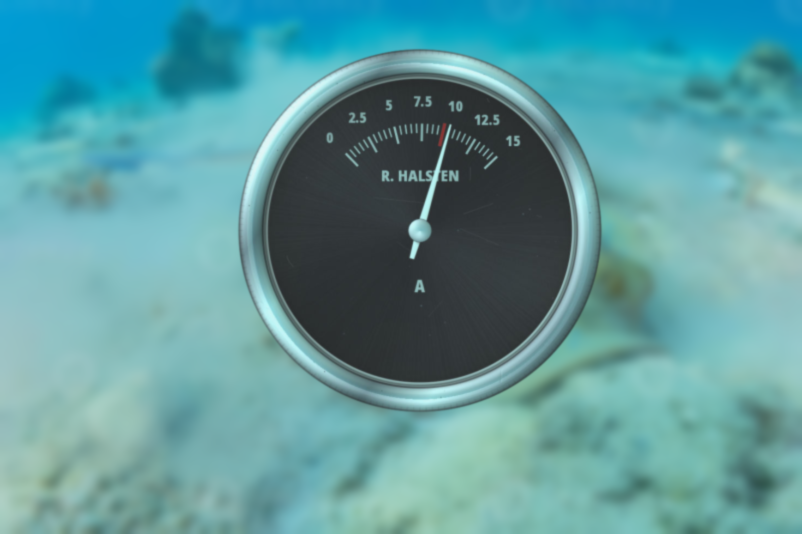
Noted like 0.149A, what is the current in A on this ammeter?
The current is 10A
